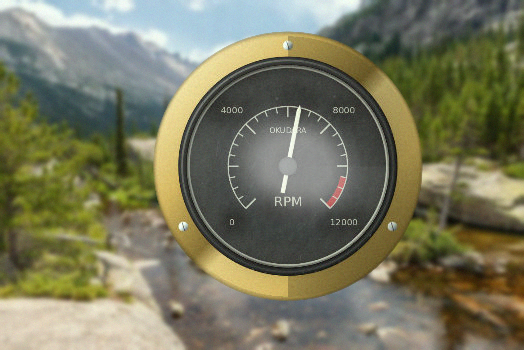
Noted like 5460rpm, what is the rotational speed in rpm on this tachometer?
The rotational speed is 6500rpm
